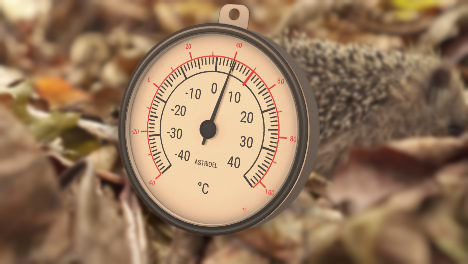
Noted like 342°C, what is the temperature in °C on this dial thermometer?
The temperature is 5°C
